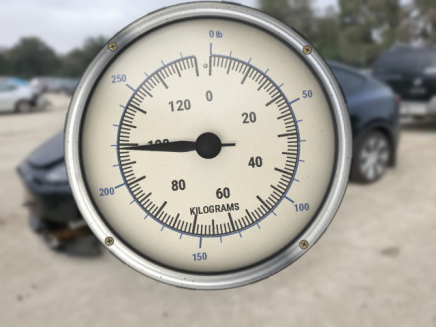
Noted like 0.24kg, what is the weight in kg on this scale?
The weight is 99kg
